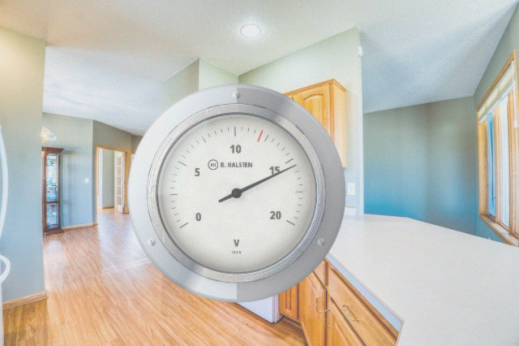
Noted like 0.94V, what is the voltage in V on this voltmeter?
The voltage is 15.5V
